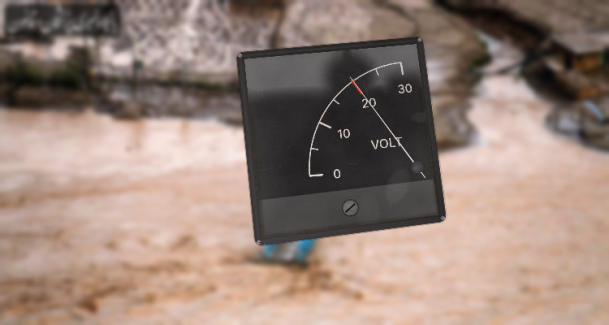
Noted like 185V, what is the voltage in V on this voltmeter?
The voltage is 20V
